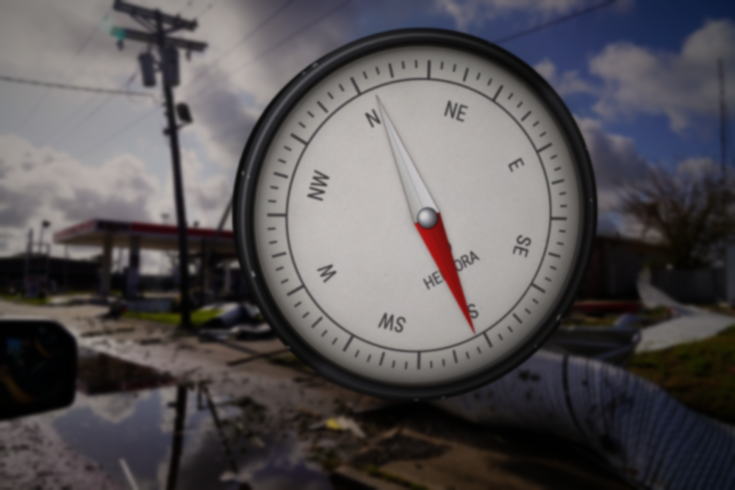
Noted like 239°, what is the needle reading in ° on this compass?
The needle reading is 185°
